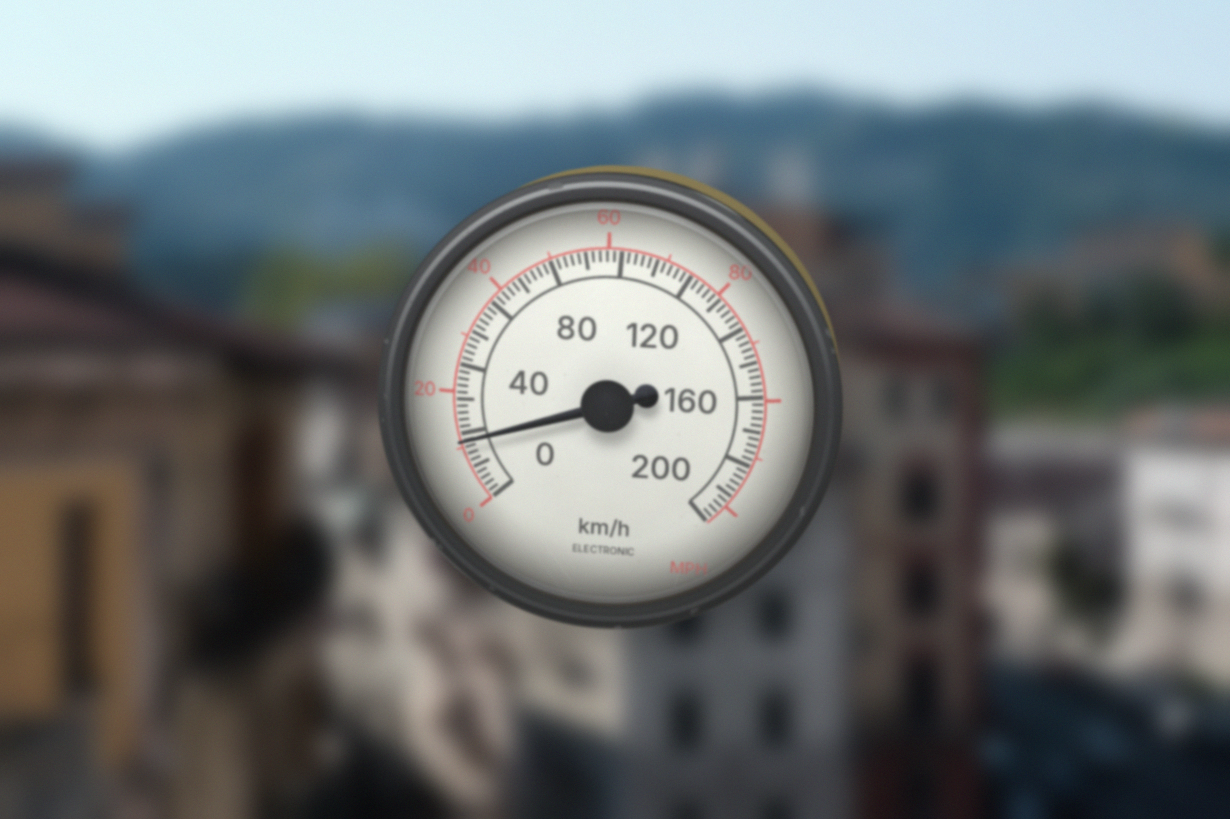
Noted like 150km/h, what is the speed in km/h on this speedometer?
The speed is 18km/h
